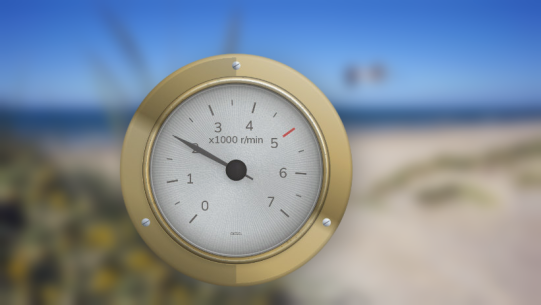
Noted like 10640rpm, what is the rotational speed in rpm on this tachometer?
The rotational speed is 2000rpm
